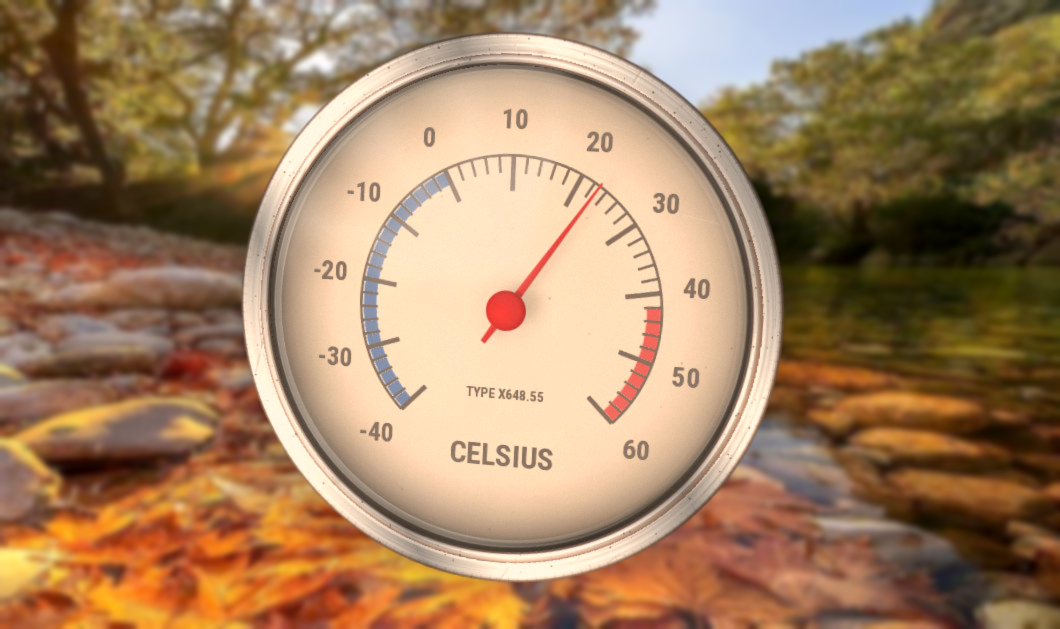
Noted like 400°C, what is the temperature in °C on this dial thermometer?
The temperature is 23°C
